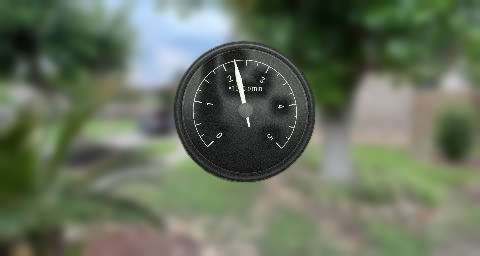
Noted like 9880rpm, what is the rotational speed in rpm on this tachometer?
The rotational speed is 2250rpm
